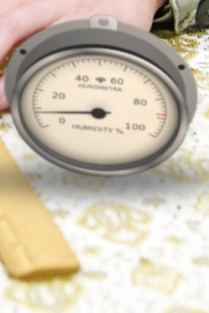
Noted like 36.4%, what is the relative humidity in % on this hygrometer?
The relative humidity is 10%
